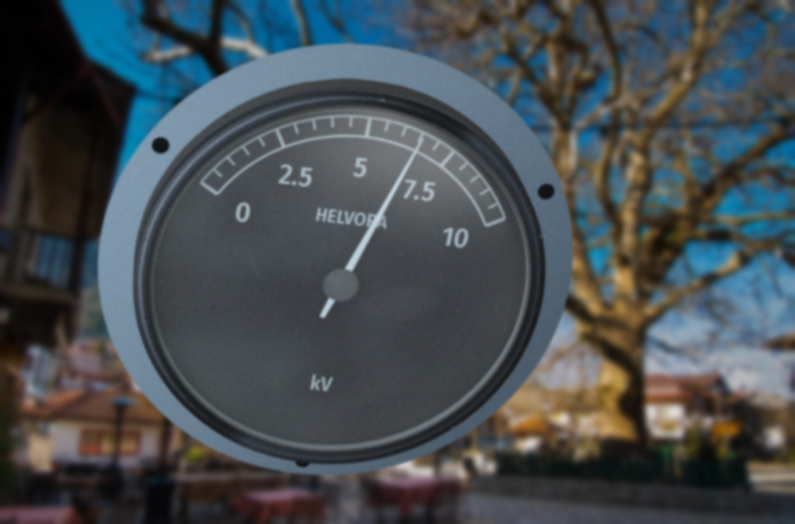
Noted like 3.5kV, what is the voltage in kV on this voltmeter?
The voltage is 6.5kV
